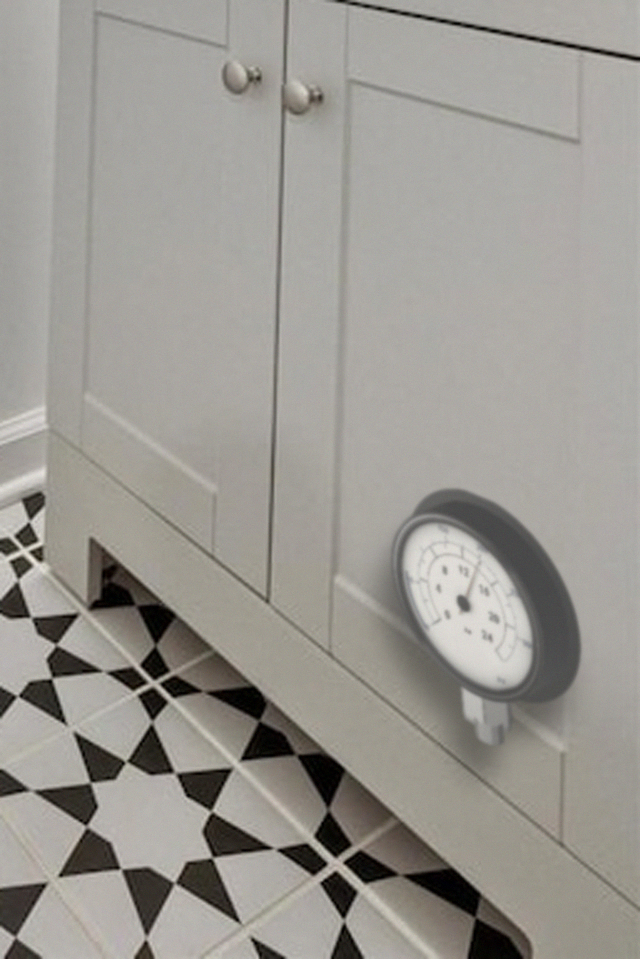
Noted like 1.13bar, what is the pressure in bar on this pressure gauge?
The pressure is 14bar
